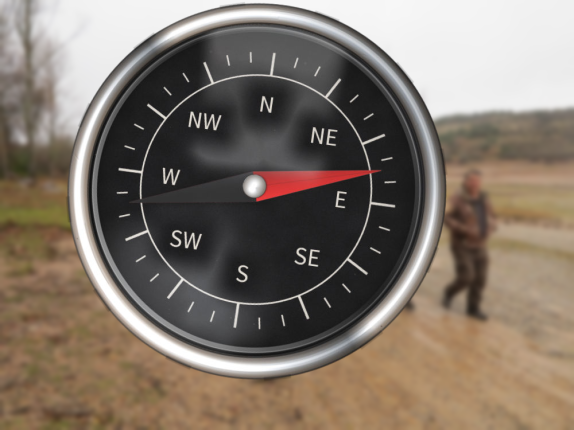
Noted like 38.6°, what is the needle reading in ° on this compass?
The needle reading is 75°
